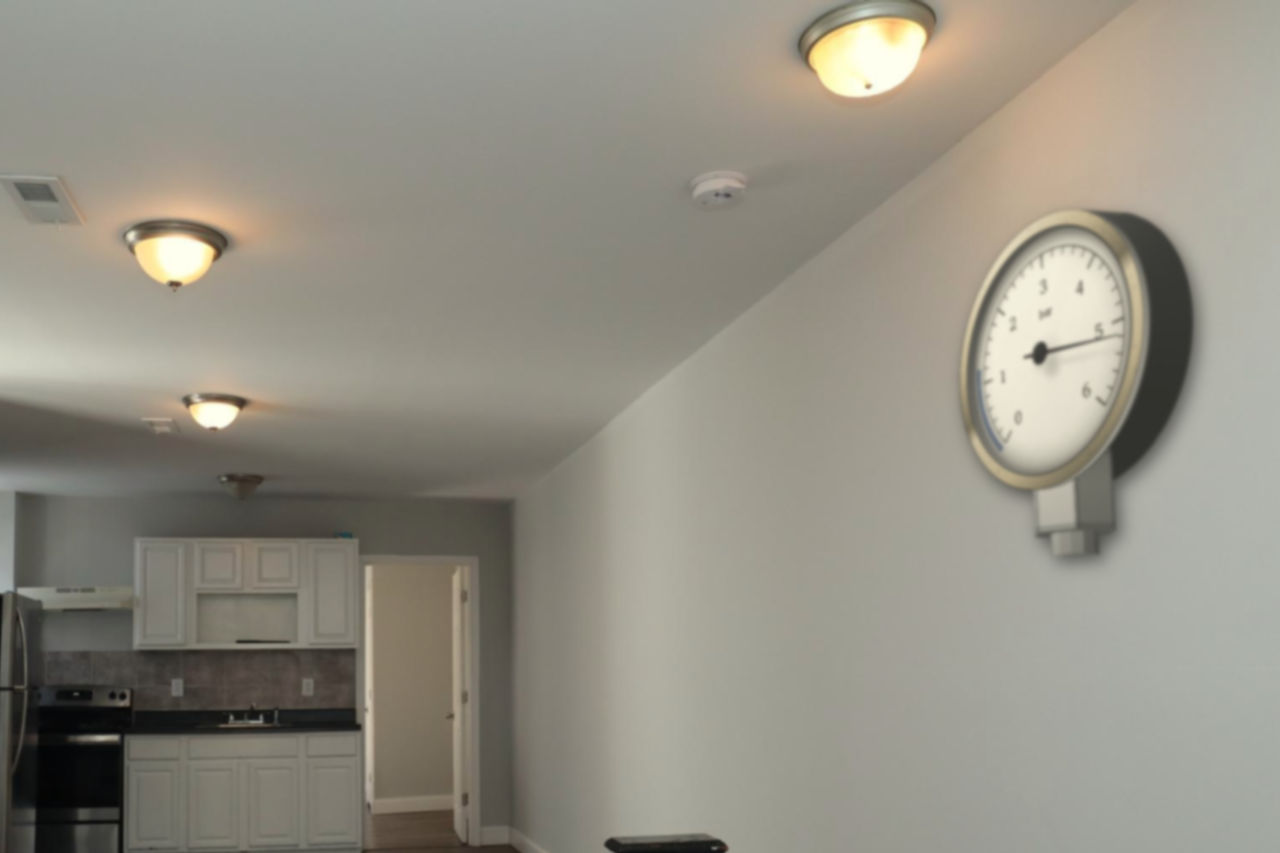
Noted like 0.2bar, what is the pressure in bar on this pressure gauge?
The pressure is 5.2bar
